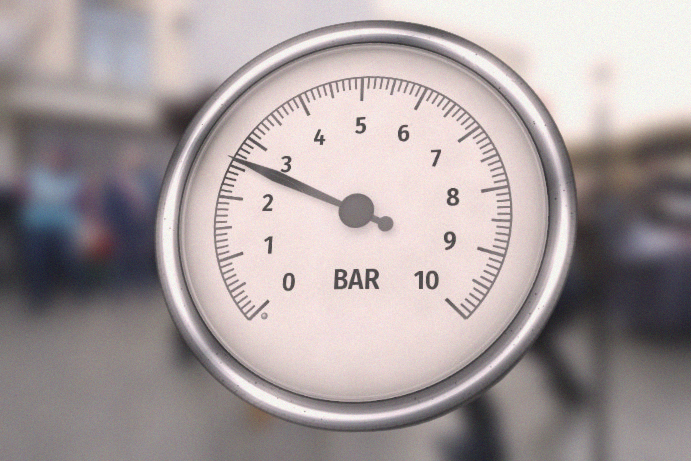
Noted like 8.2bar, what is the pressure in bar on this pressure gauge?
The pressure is 2.6bar
